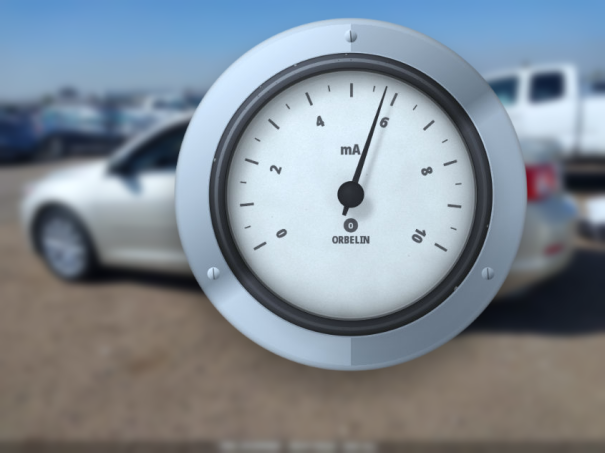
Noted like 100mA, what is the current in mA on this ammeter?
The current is 5.75mA
